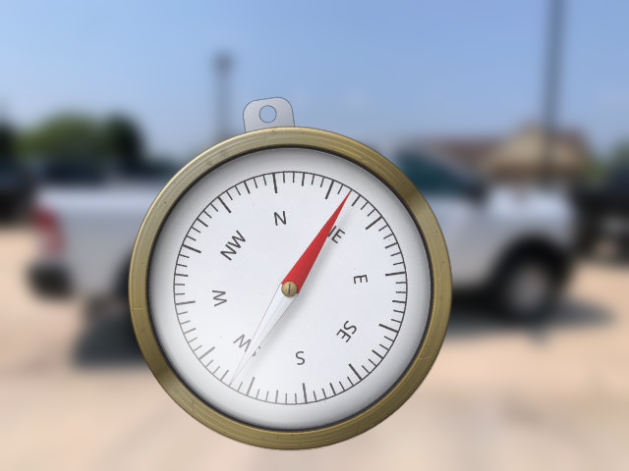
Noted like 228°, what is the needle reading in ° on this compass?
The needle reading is 40°
